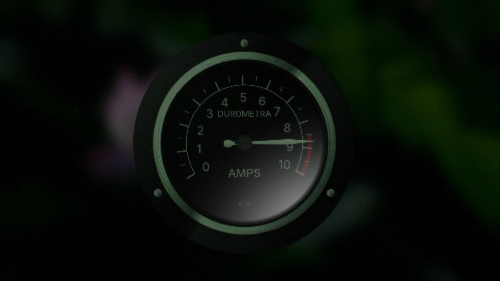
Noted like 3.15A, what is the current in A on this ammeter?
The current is 8.75A
